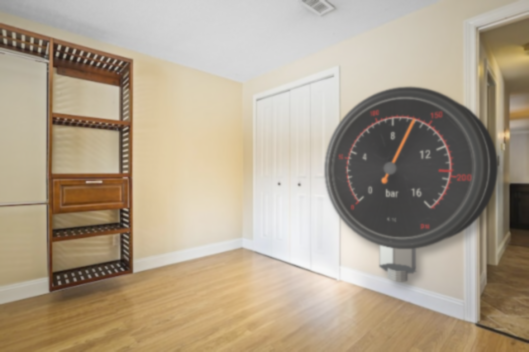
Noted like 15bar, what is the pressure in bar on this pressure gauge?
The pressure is 9.5bar
